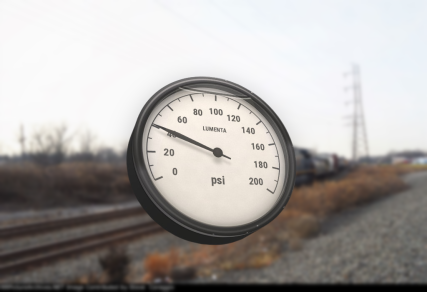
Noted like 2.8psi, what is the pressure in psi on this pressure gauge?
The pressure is 40psi
